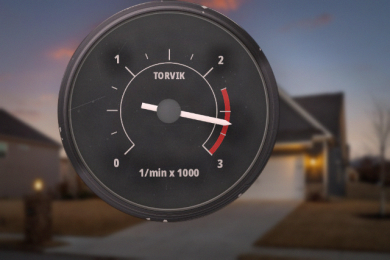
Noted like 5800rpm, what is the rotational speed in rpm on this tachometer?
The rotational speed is 2625rpm
